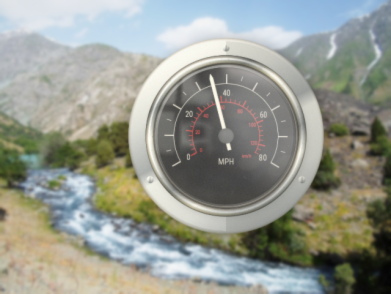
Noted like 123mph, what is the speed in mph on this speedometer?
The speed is 35mph
